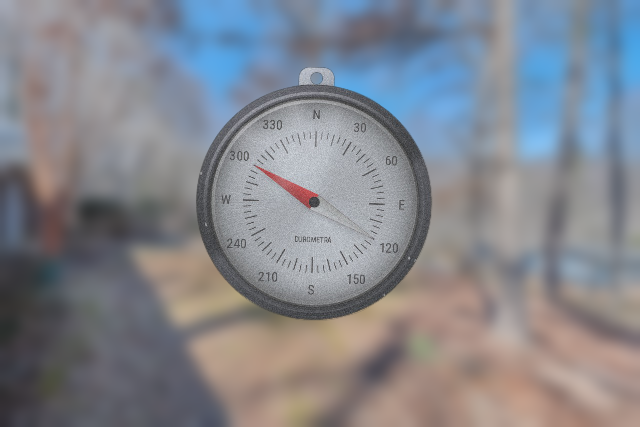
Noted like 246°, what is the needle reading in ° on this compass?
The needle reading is 300°
